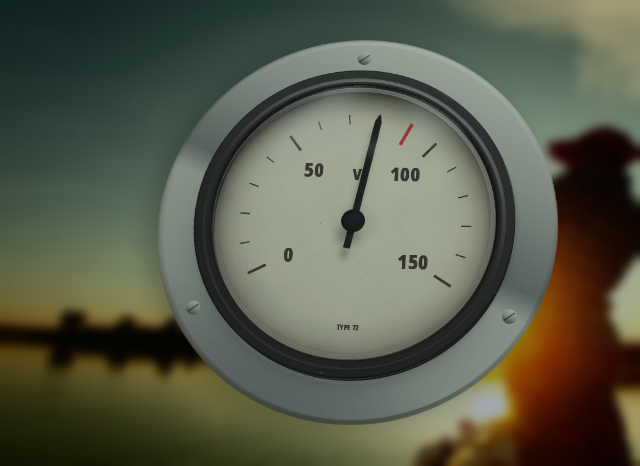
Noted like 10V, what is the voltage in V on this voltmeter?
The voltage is 80V
